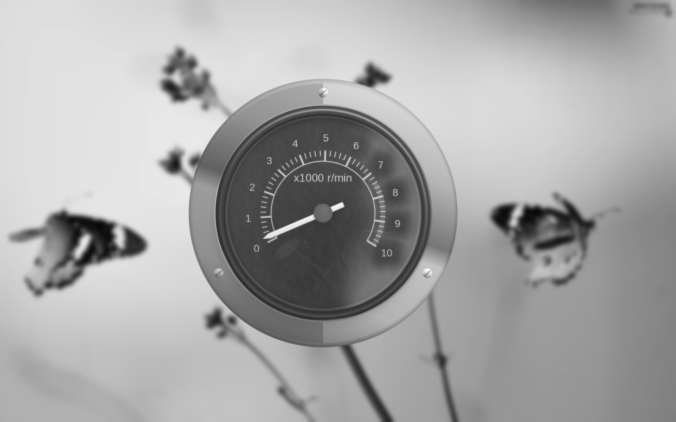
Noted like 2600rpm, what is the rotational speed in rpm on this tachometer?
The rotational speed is 200rpm
